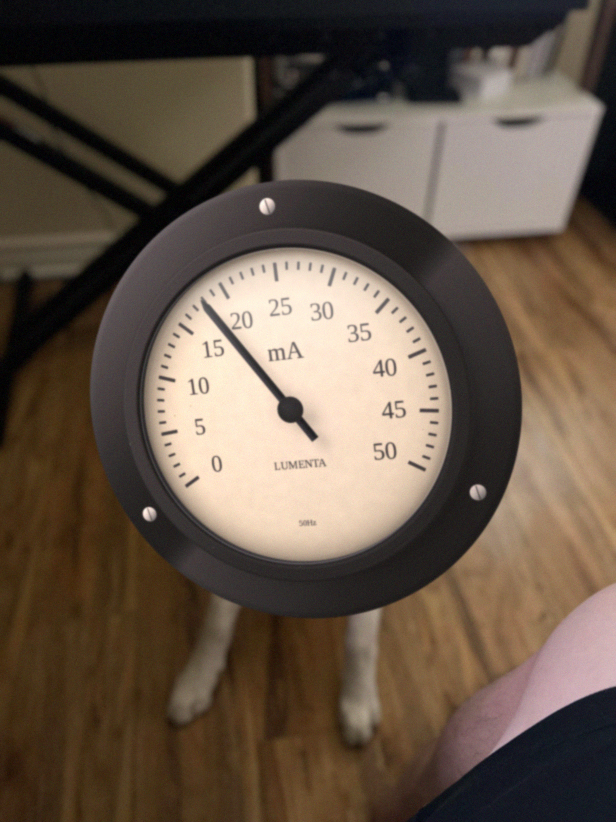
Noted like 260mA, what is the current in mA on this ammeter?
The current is 18mA
